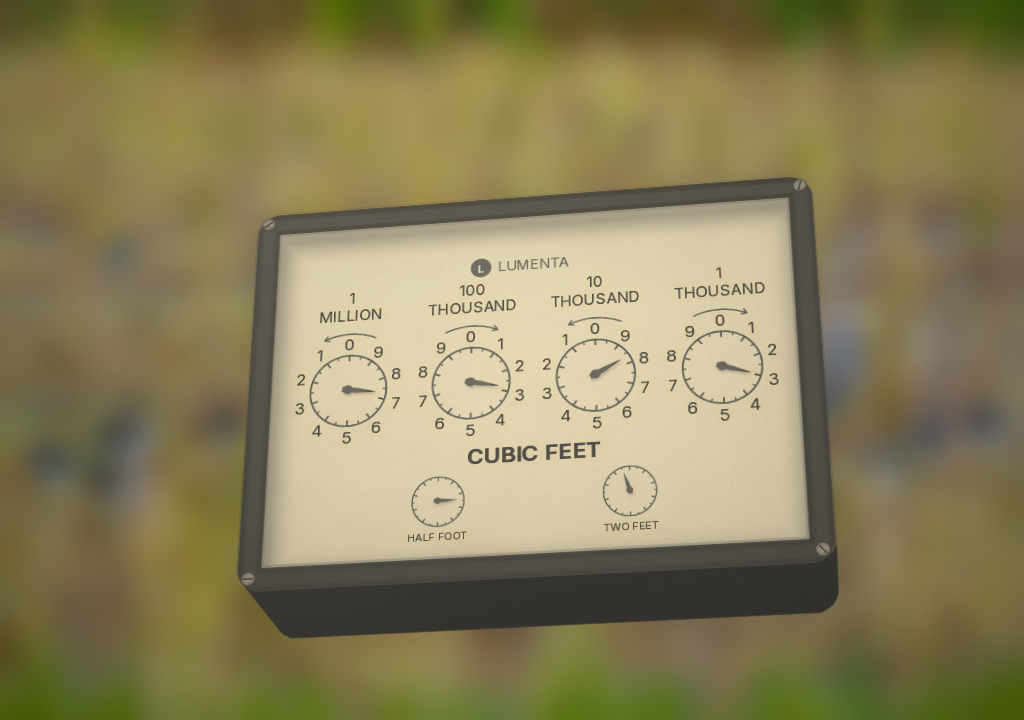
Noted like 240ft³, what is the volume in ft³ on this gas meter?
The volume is 728300ft³
